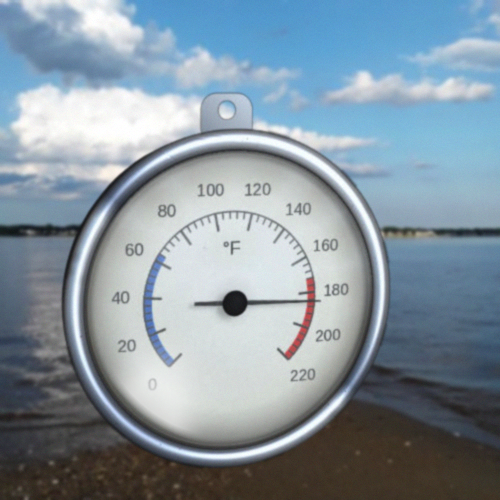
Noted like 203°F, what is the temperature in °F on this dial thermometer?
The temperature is 184°F
